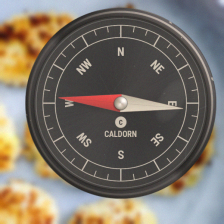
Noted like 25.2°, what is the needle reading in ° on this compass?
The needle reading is 275°
